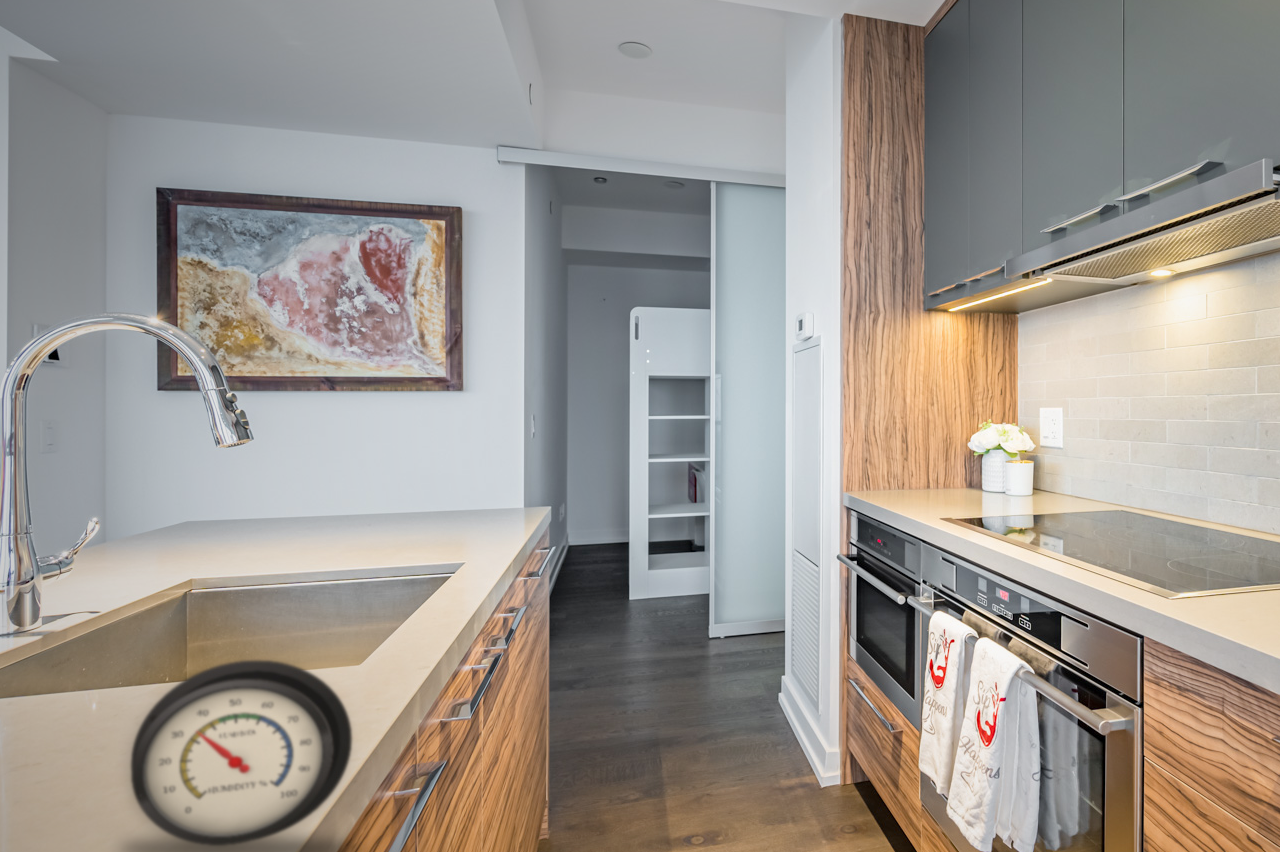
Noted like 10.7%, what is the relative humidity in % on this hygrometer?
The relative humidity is 35%
